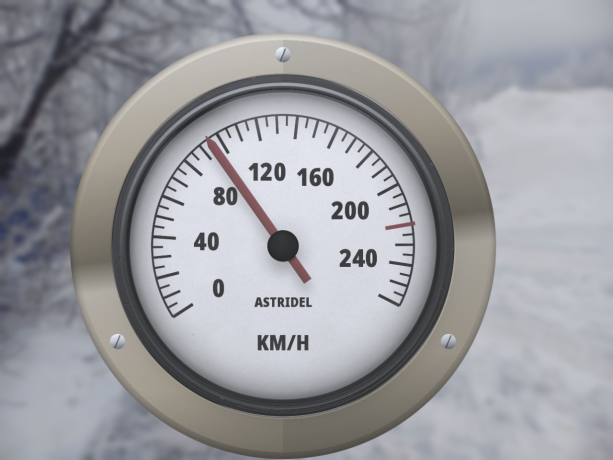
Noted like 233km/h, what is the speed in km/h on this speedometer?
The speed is 95km/h
